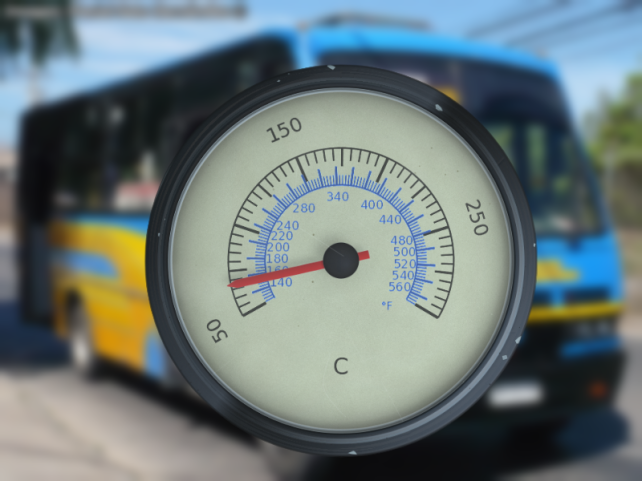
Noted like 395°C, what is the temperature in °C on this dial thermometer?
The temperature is 67.5°C
